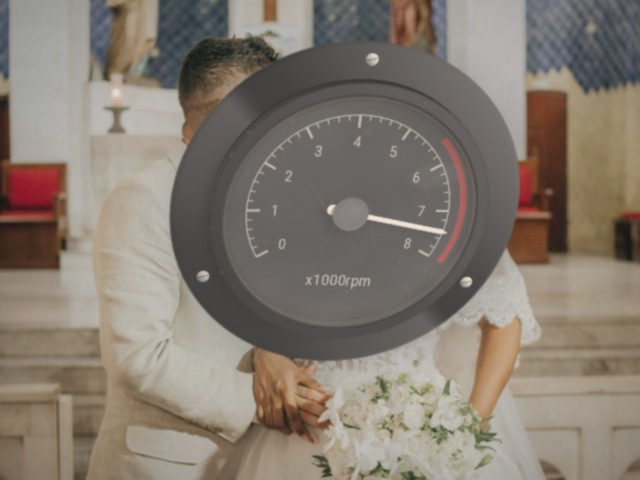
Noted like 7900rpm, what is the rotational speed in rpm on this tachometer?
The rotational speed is 7400rpm
